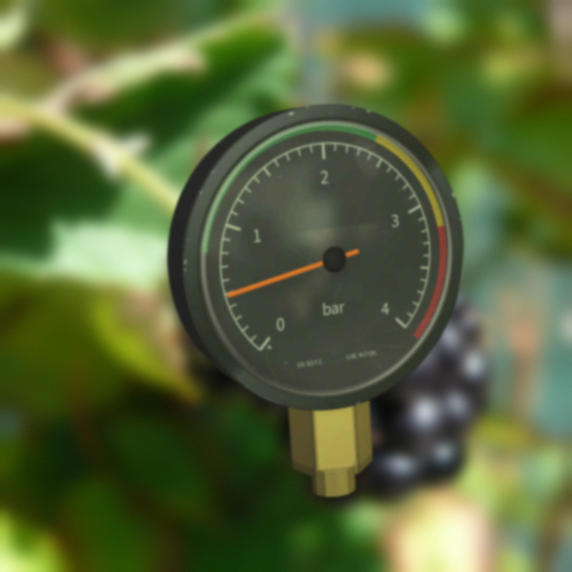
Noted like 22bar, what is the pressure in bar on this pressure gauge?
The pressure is 0.5bar
